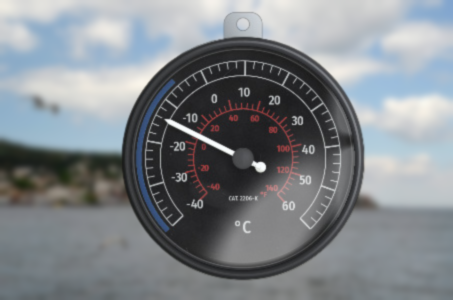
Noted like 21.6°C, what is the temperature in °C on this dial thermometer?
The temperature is -14°C
